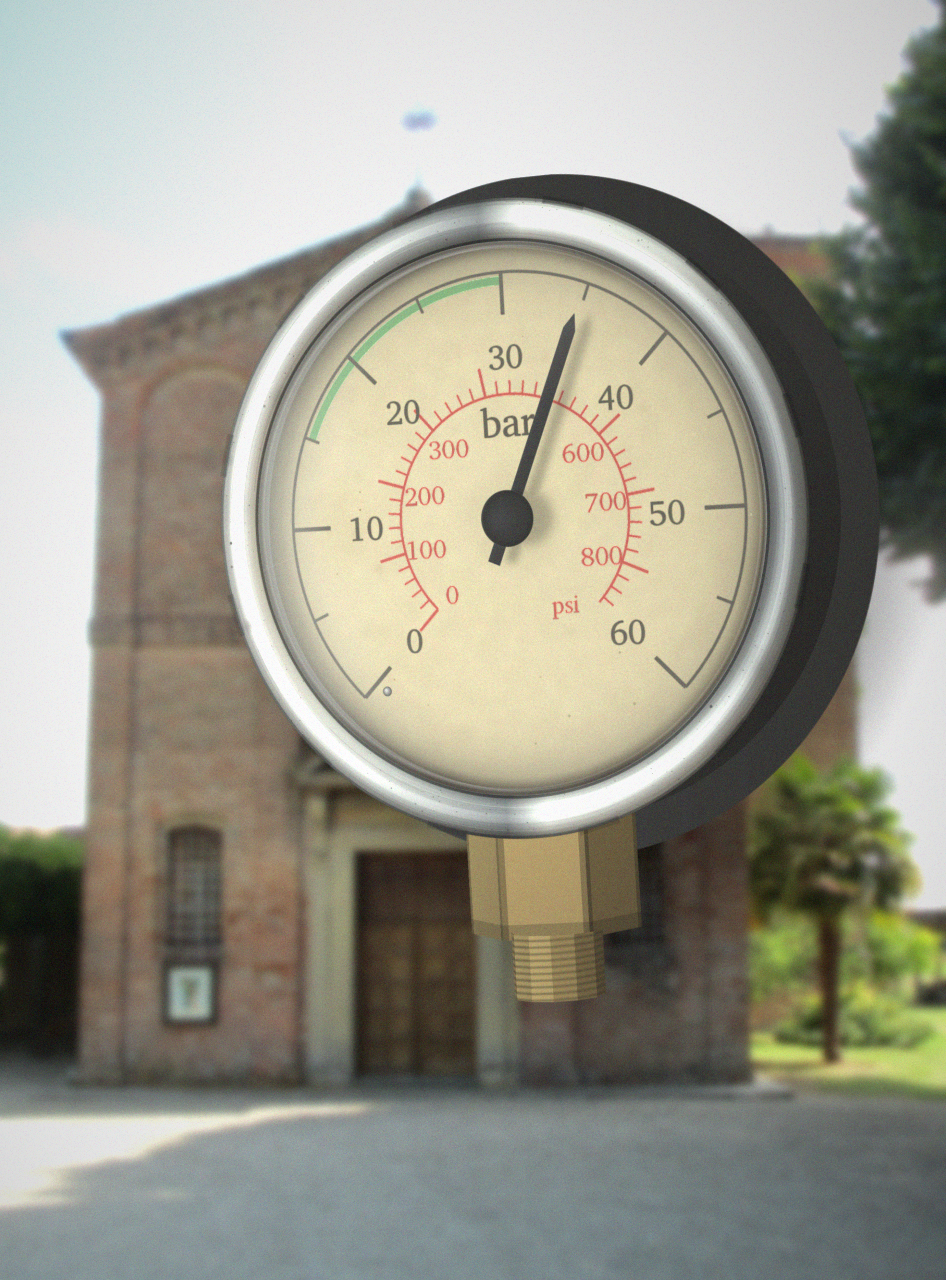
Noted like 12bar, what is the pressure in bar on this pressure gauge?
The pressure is 35bar
